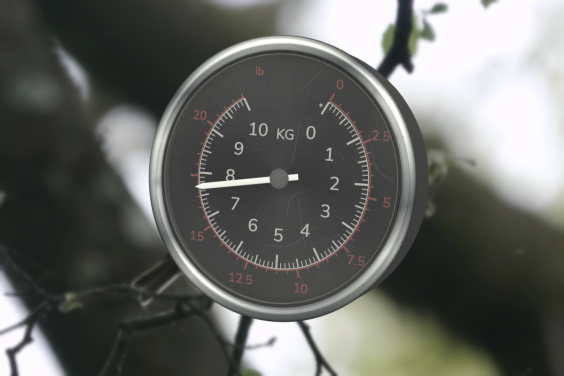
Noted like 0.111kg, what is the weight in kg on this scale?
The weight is 7.7kg
